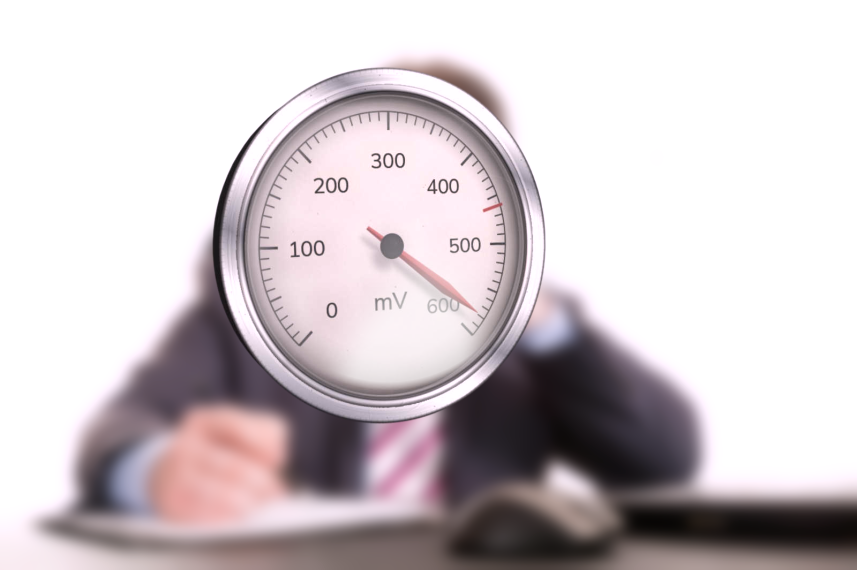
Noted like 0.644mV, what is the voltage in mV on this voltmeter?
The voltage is 580mV
